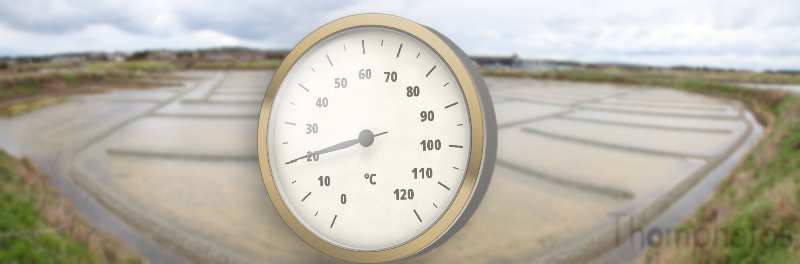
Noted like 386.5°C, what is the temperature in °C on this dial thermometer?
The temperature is 20°C
